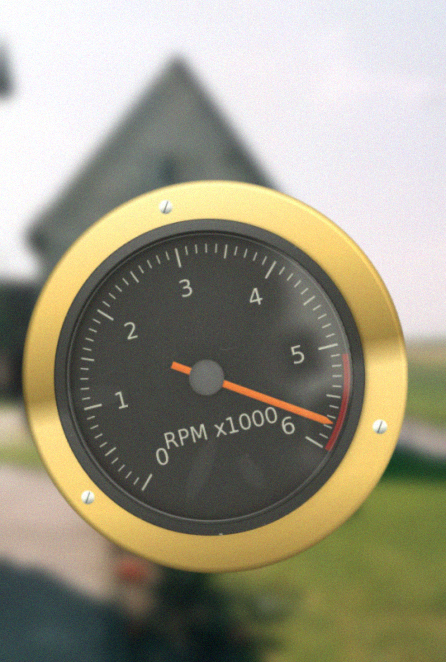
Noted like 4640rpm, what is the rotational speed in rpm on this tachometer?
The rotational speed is 5750rpm
